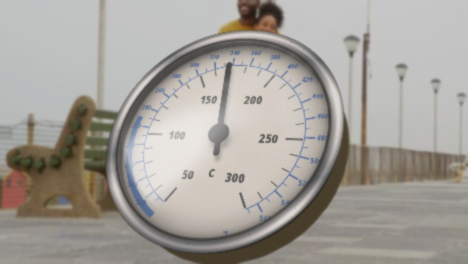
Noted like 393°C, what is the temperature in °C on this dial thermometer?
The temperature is 170°C
